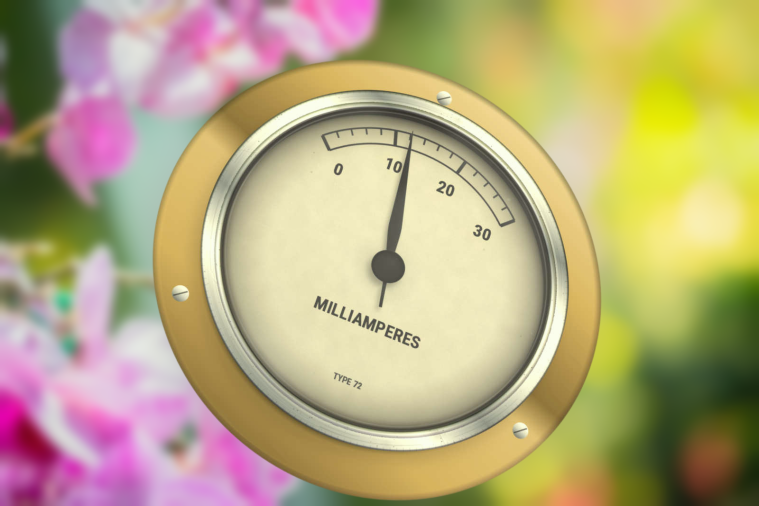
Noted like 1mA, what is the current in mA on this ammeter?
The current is 12mA
